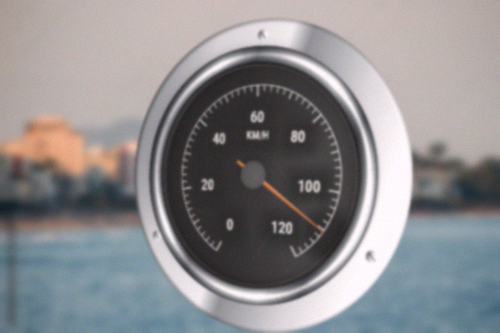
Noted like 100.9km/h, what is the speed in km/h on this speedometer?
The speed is 110km/h
